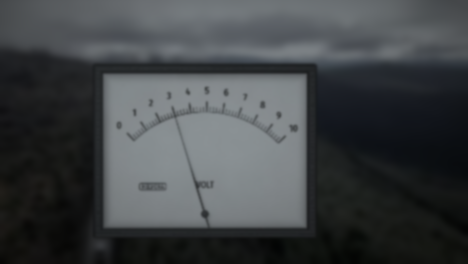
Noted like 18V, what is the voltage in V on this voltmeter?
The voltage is 3V
